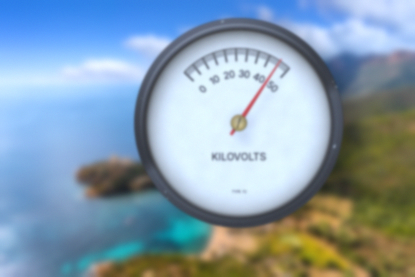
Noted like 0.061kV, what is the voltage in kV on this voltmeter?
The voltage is 45kV
